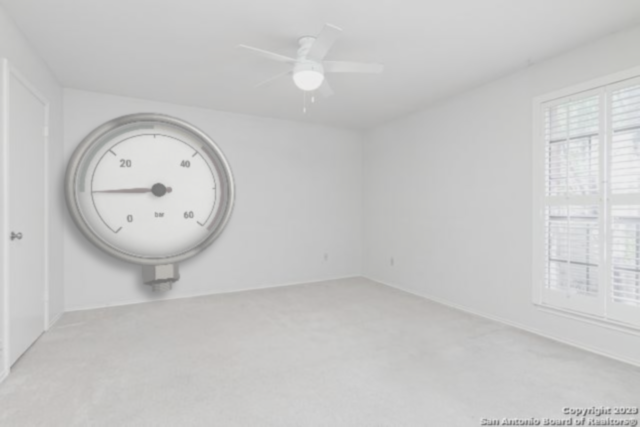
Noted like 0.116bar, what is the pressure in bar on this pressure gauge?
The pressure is 10bar
